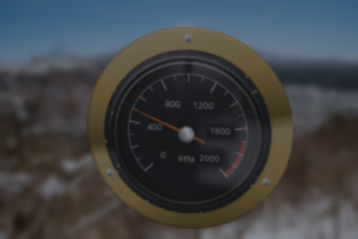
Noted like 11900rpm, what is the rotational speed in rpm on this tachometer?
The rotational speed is 500rpm
